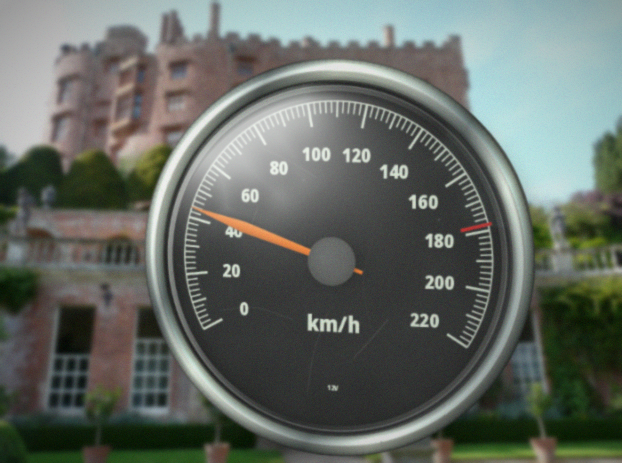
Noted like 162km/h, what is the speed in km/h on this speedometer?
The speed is 44km/h
